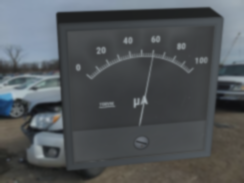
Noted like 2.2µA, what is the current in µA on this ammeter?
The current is 60µA
